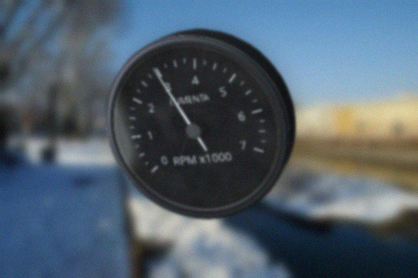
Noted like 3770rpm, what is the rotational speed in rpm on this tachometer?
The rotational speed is 3000rpm
